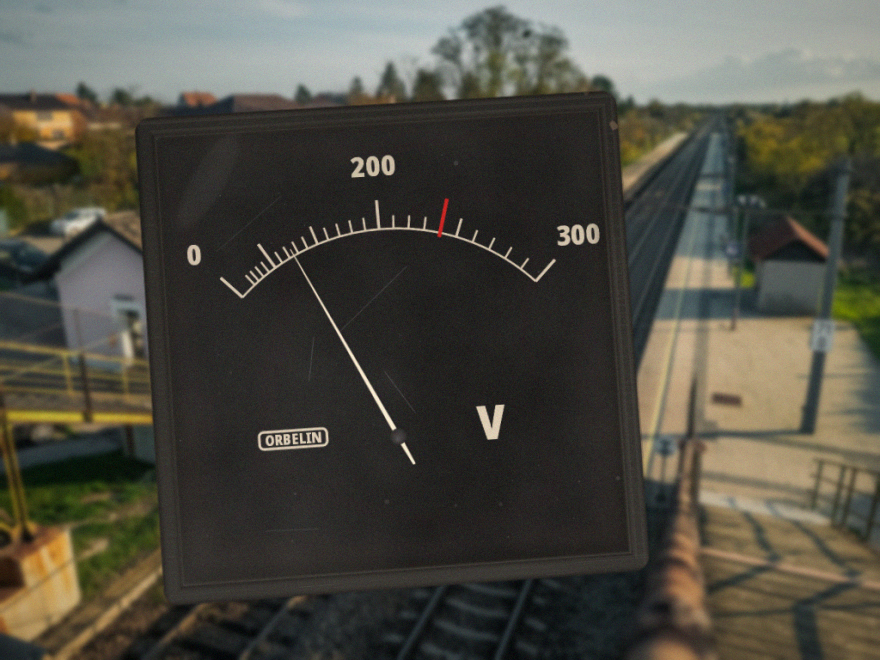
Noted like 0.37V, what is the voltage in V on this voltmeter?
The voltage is 125V
